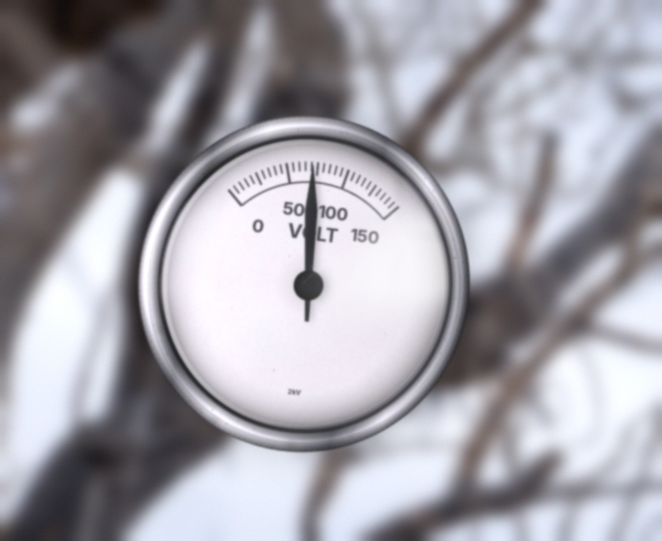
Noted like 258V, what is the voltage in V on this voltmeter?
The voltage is 70V
